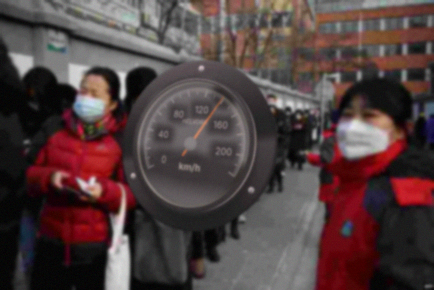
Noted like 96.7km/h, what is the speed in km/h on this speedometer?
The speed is 140km/h
